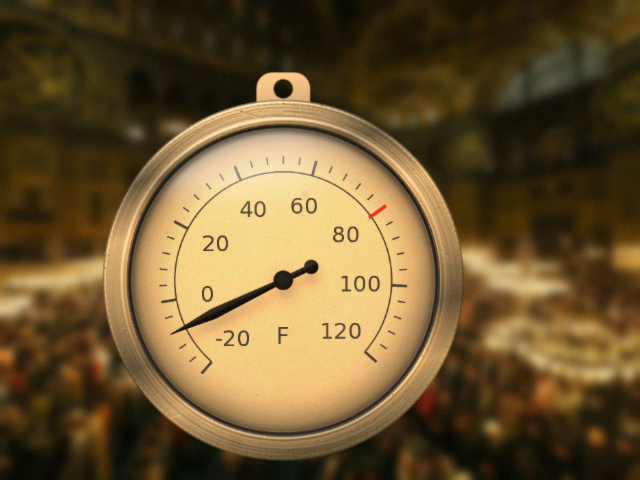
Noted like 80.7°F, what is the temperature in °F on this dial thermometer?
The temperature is -8°F
